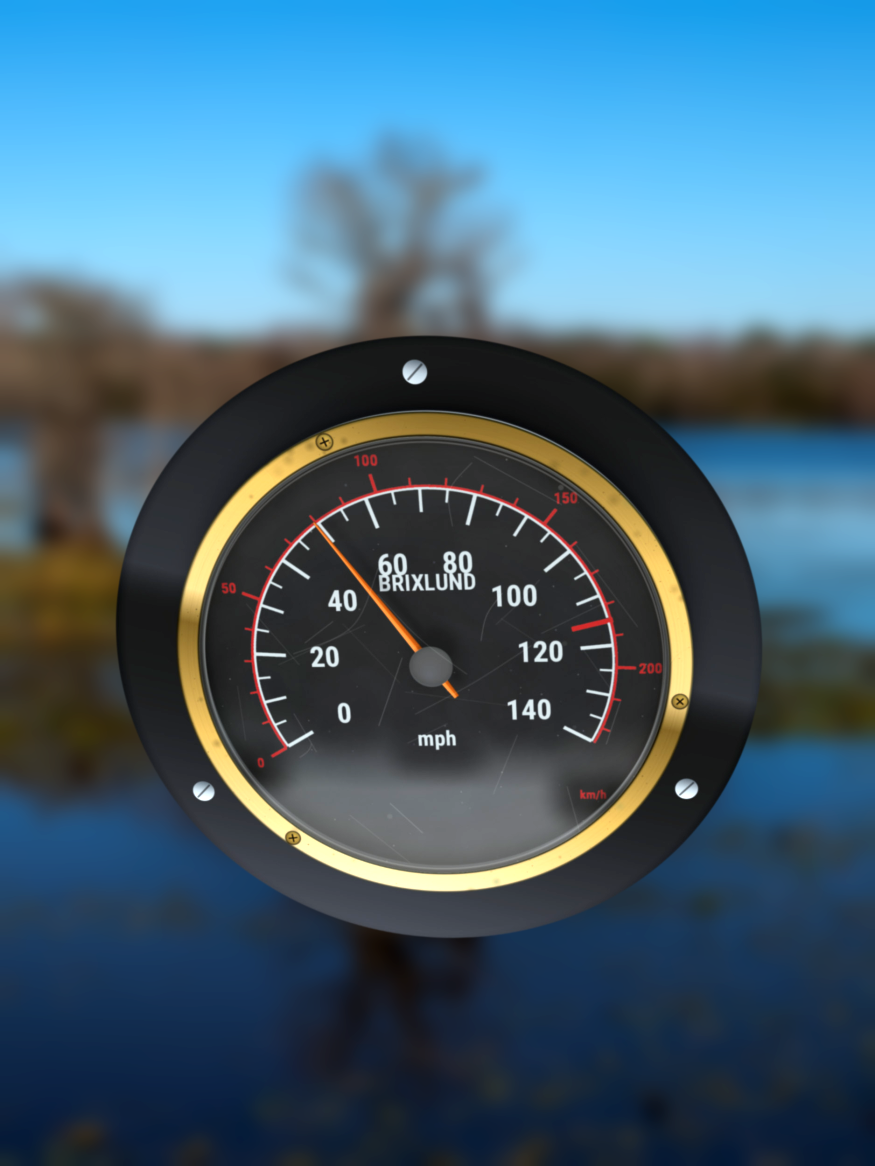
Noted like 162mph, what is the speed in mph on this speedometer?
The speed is 50mph
